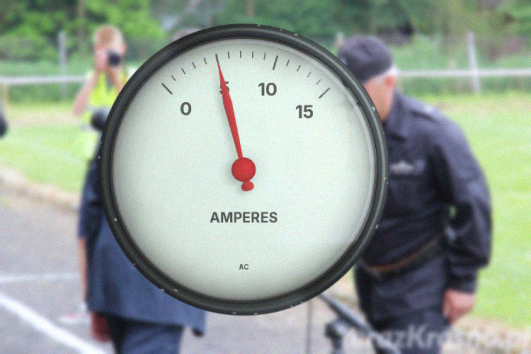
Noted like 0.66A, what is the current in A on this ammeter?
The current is 5A
